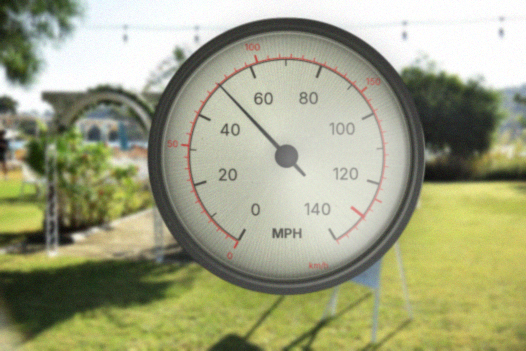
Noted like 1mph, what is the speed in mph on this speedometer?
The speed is 50mph
